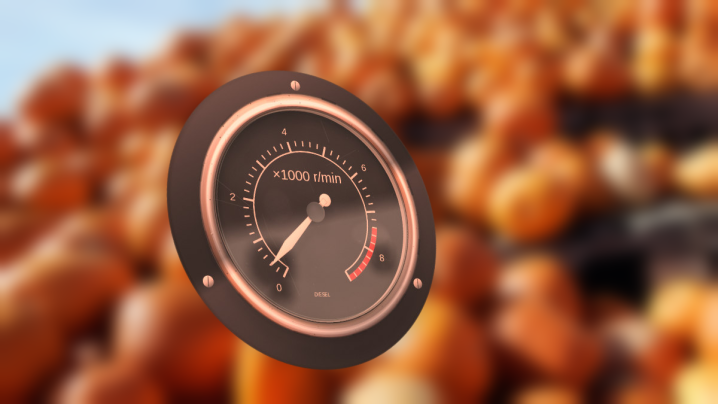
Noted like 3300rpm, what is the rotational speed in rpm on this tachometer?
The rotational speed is 400rpm
